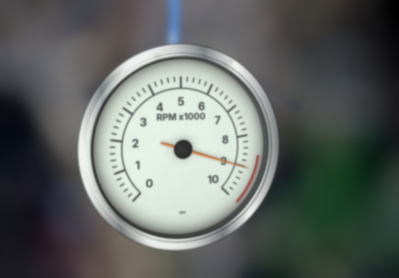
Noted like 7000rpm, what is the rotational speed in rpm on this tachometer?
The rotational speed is 9000rpm
